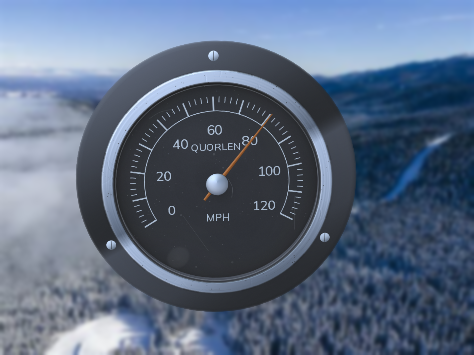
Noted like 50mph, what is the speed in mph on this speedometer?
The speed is 80mph
